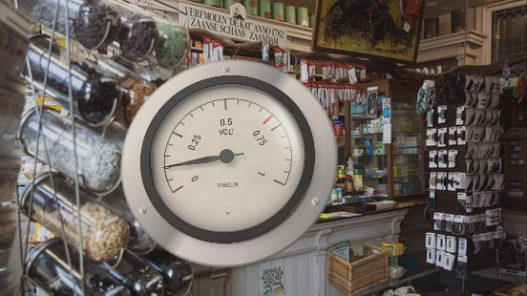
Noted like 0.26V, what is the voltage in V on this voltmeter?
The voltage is 0.1V
